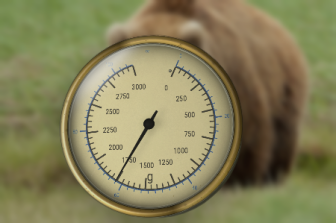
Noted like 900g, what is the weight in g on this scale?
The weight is 1750g
